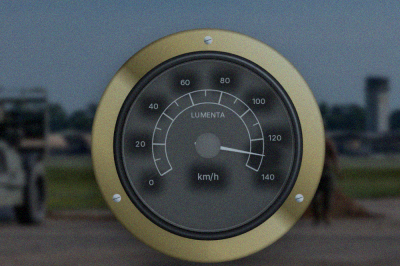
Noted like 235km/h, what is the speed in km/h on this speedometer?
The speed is 130km/h
